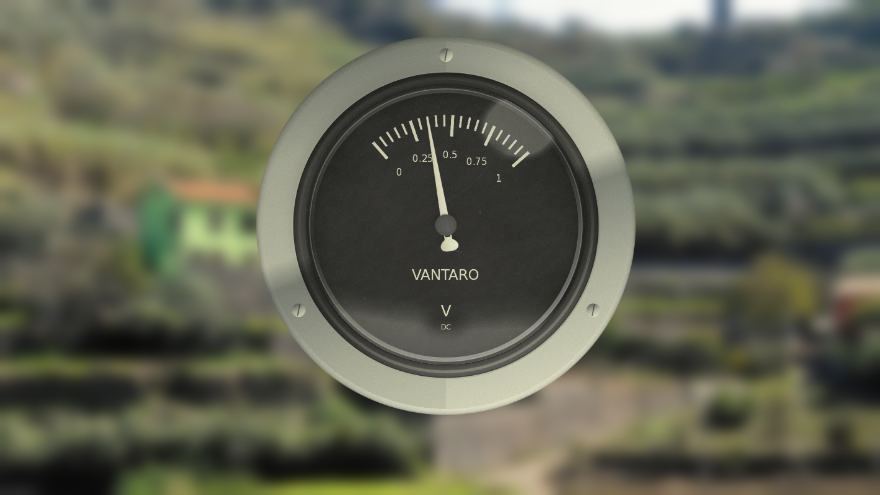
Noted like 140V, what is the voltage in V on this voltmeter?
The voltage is 0.35V
